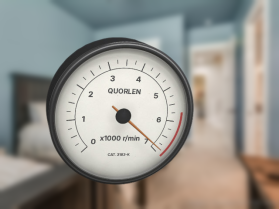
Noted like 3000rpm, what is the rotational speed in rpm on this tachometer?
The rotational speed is 6875rpm
